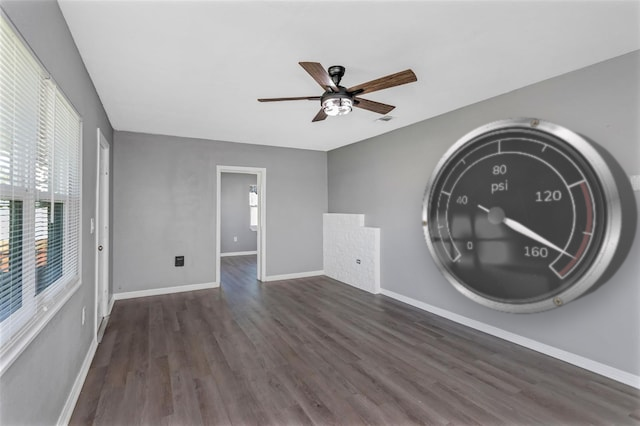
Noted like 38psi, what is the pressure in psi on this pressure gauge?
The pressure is 150psi
